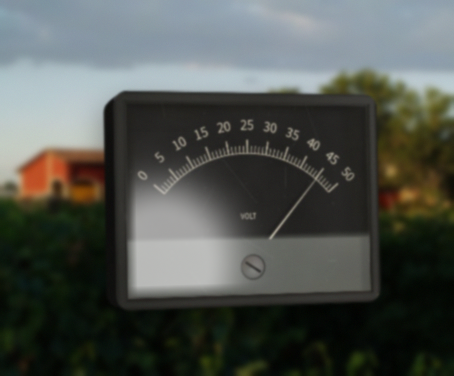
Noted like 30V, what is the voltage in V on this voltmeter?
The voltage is 45V
